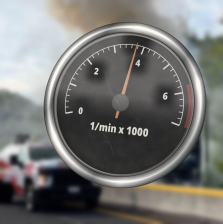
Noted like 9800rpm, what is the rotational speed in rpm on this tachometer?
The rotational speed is 3800rpm
